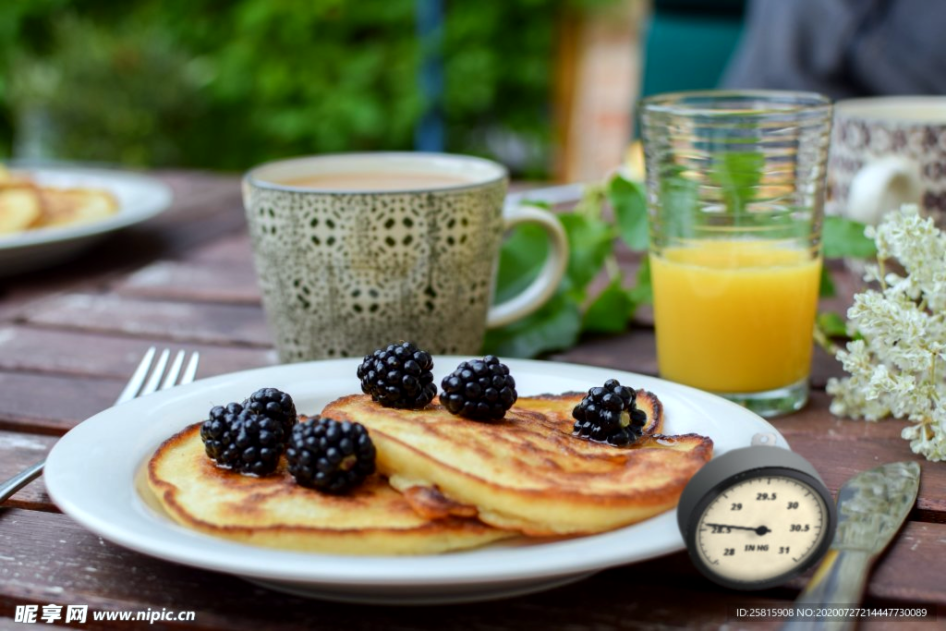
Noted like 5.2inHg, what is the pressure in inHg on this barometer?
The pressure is 28.6inHg
